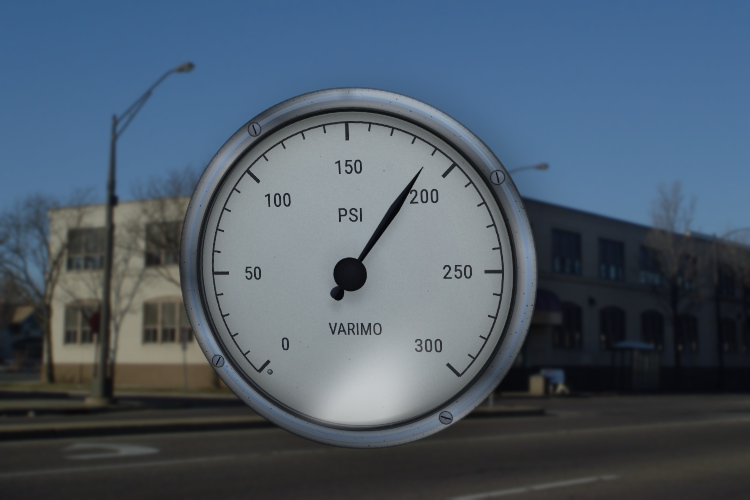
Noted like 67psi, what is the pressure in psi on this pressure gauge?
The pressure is 190psi
